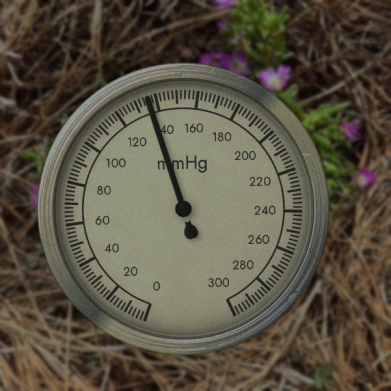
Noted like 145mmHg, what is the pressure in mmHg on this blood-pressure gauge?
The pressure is 136mmHg
